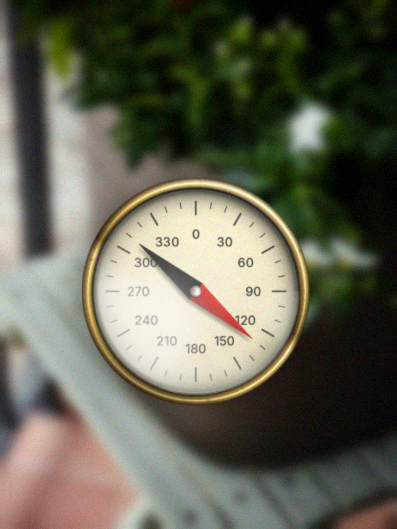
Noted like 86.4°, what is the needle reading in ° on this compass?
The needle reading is 130°
